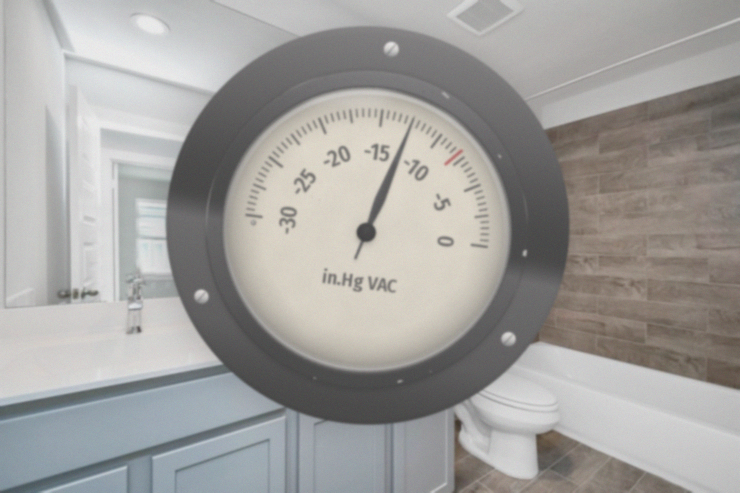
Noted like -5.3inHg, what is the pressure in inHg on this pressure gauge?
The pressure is -12.5inHg
